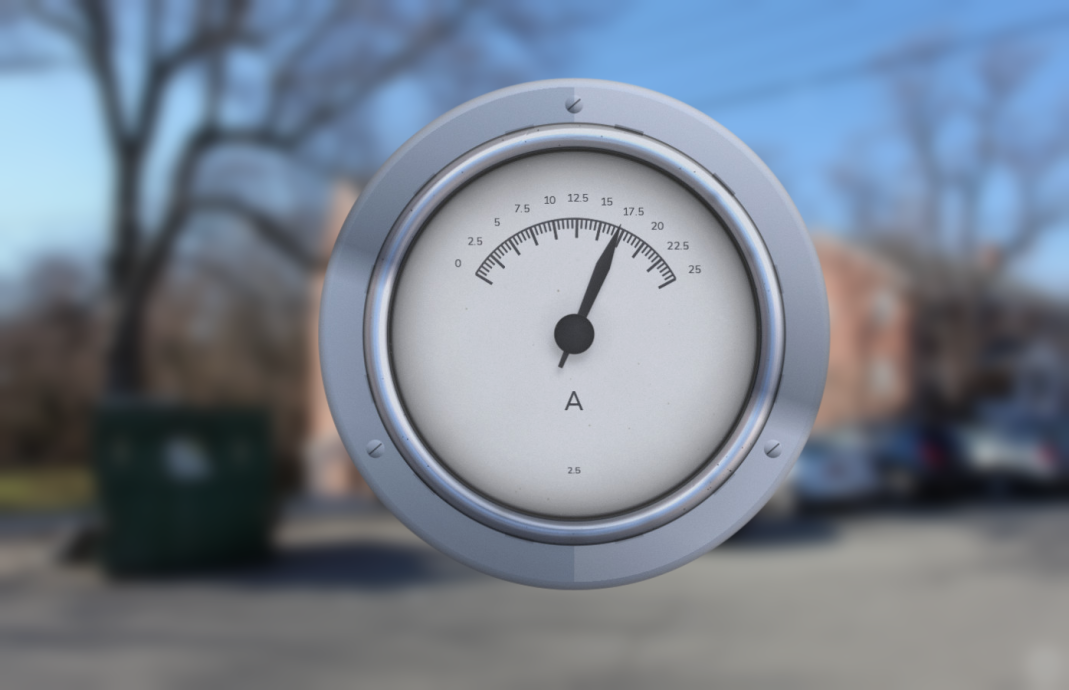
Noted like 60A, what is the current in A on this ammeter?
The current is 17A
